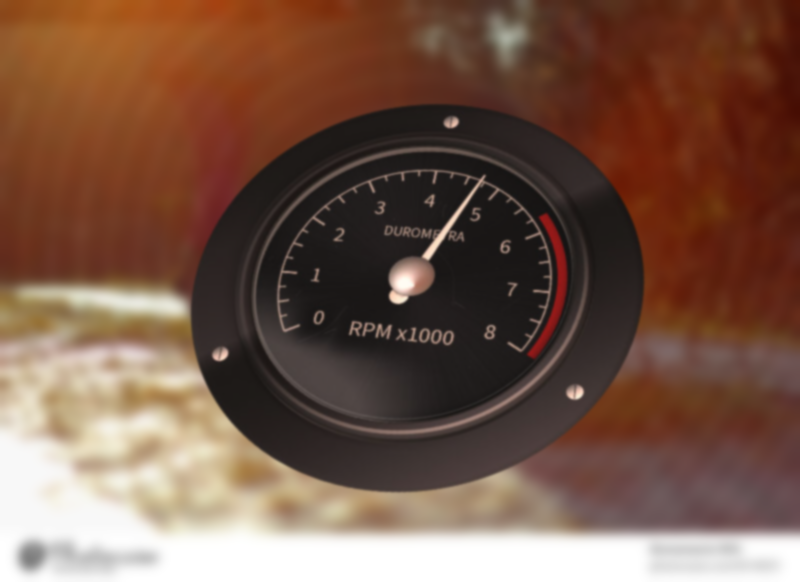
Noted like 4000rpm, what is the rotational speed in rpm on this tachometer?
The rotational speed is 4750rpm
